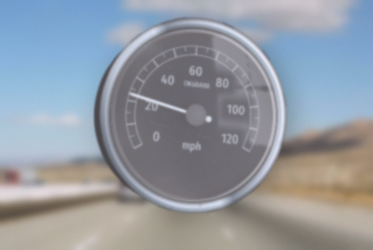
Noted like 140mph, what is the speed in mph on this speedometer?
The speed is 22.5mph
